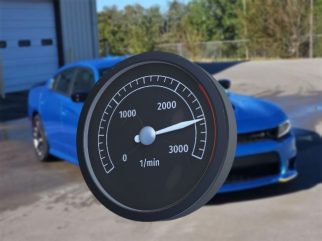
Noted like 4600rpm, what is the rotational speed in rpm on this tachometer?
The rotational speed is 2550rpm
